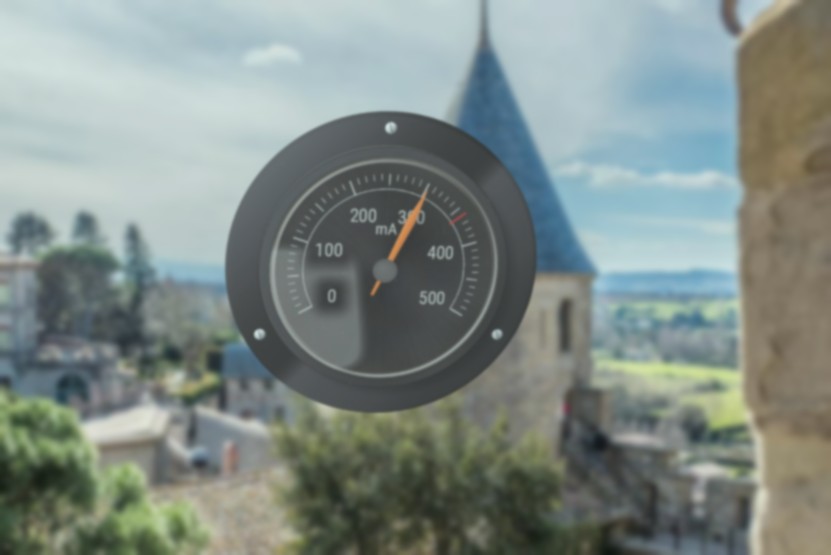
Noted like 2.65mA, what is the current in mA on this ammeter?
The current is 300mA
